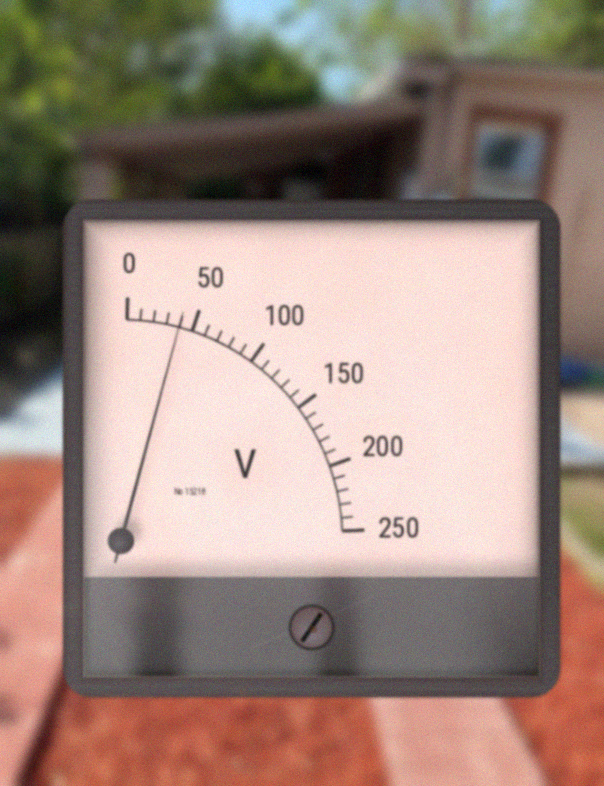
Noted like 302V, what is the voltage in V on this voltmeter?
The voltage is 40V
